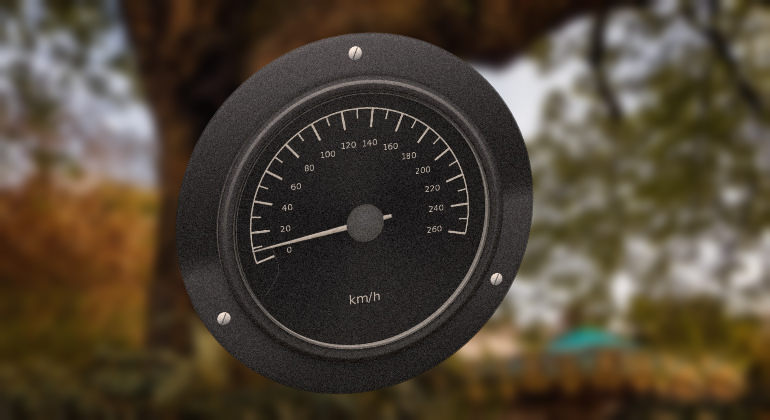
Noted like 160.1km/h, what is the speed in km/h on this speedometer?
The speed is 10km/h
